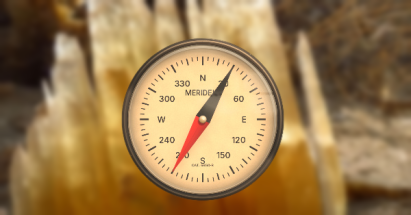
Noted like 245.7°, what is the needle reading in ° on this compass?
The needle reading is 210°
